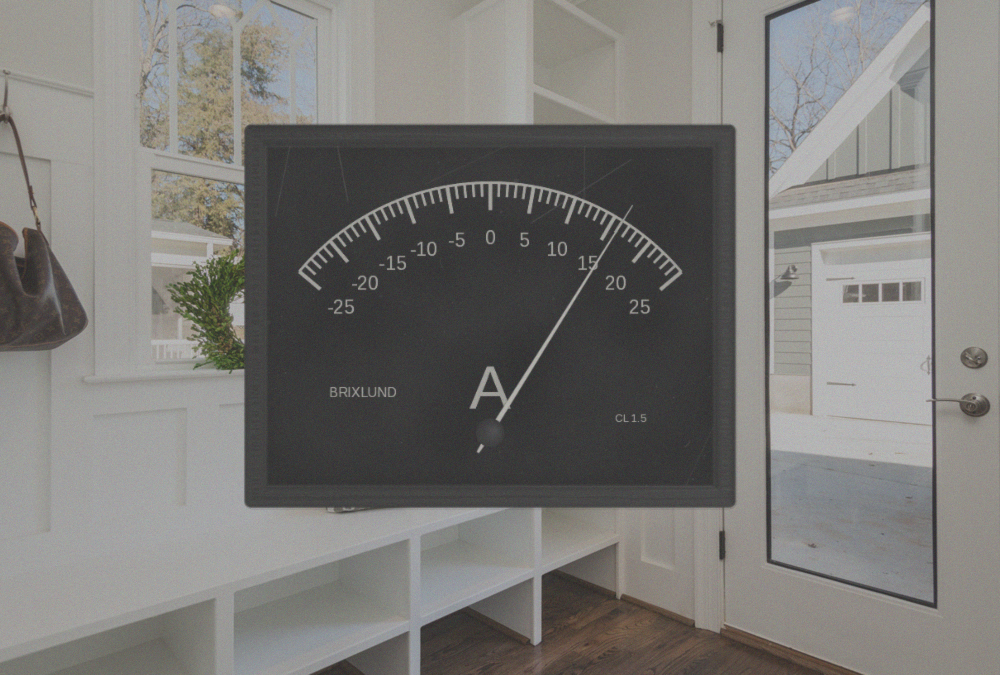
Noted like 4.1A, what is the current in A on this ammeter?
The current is 16A
